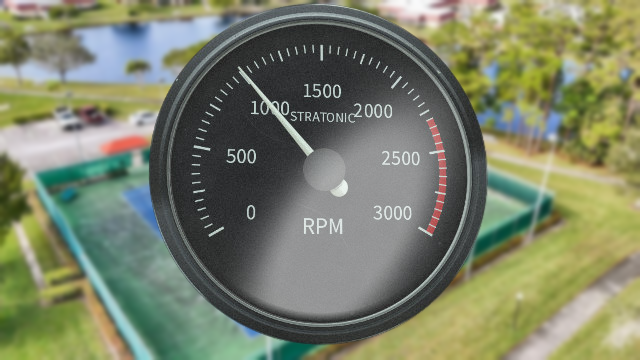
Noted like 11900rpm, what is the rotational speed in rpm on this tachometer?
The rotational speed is 1000rpm
